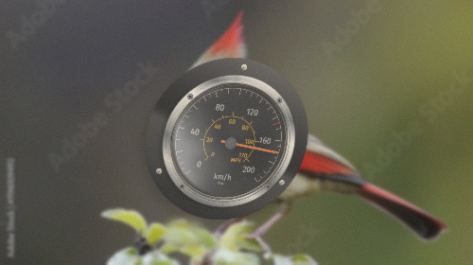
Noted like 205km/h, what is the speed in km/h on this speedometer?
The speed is 170km/h
